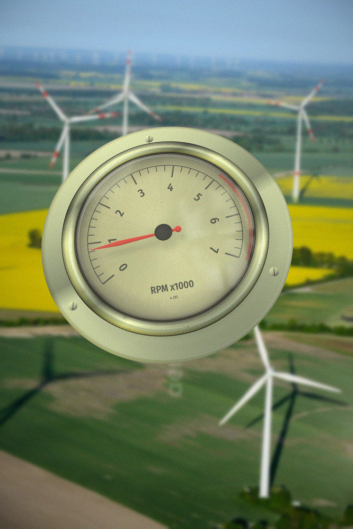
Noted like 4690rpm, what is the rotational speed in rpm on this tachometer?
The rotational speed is 800rpm
